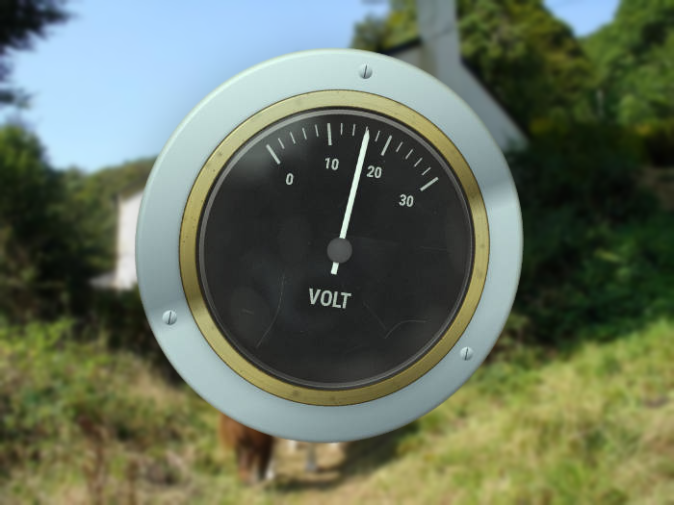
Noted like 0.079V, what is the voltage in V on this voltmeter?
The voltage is 16V
